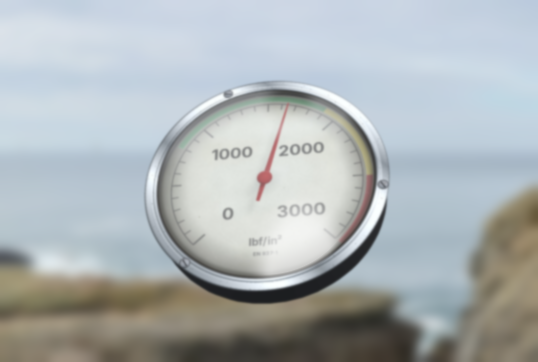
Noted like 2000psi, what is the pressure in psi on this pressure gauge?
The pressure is 1650psi
